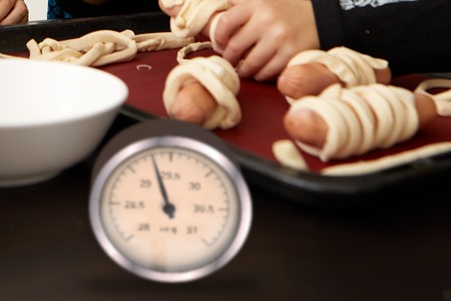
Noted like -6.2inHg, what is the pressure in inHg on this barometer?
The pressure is 29.3inHg
